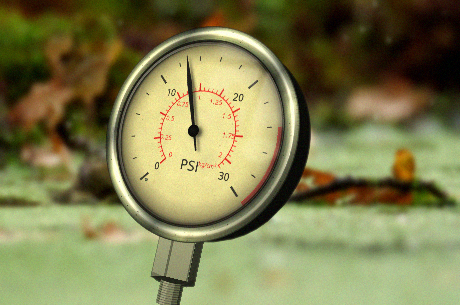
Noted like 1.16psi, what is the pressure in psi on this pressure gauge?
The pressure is 13psi
